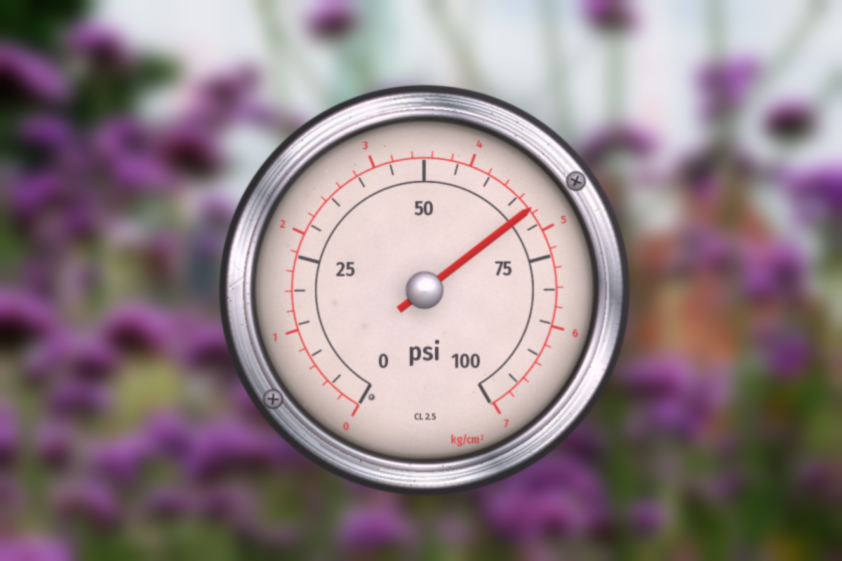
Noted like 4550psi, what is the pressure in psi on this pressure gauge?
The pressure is 67.5psi
